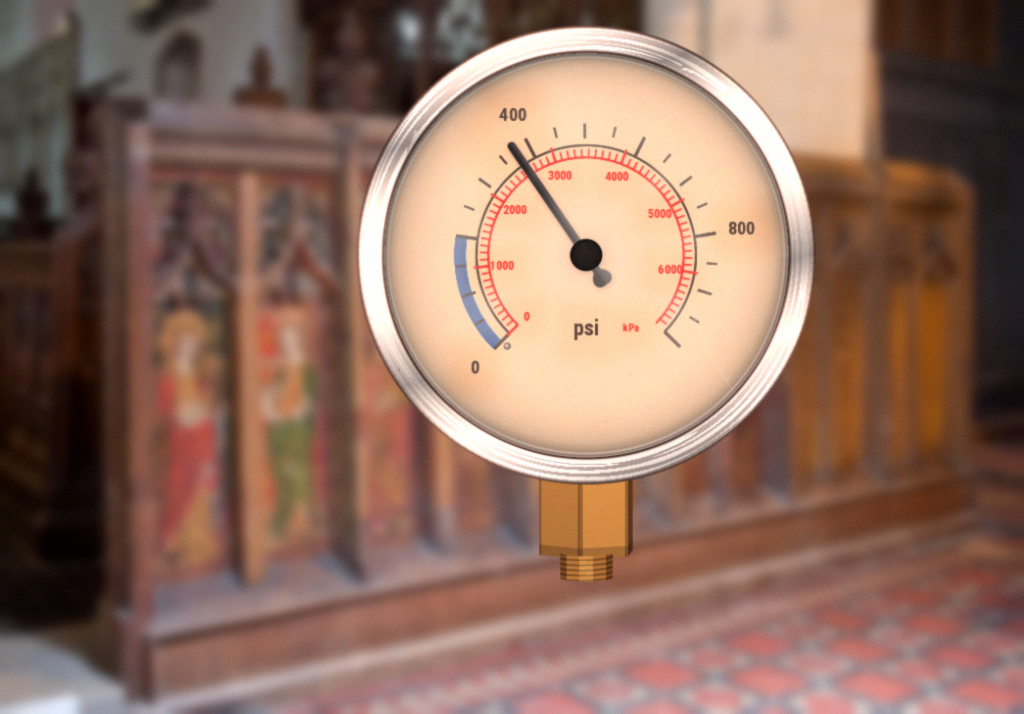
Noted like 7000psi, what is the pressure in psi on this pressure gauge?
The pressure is 375psi
